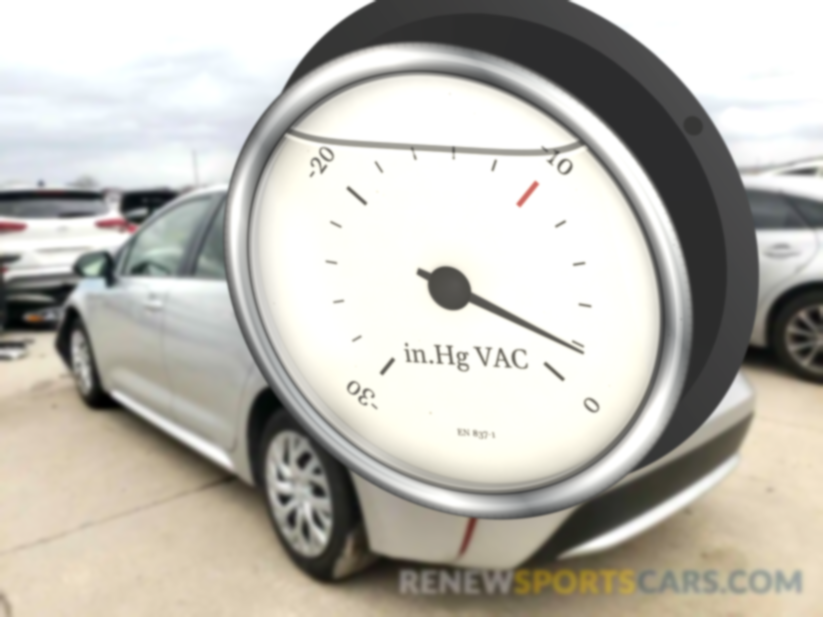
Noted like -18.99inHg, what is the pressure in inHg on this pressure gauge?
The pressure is -2inHg
